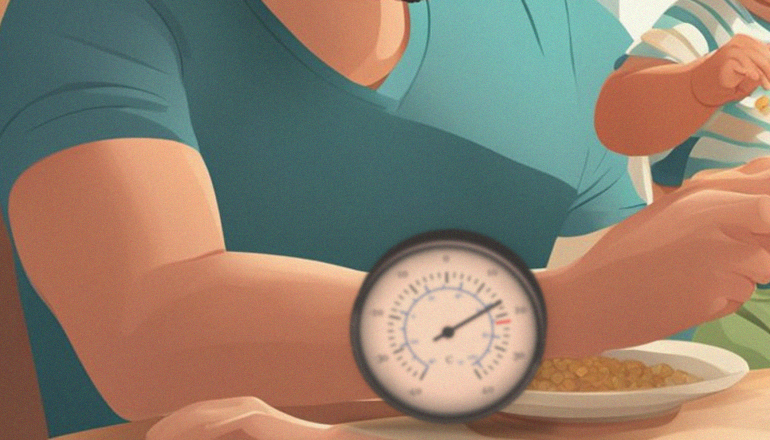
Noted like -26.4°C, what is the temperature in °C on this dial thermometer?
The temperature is 16°C
